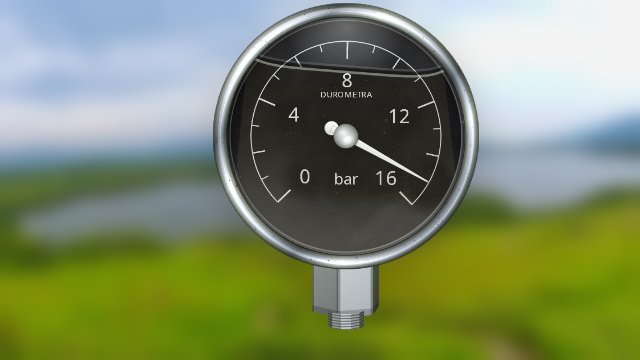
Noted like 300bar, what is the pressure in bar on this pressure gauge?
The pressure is 15bar
